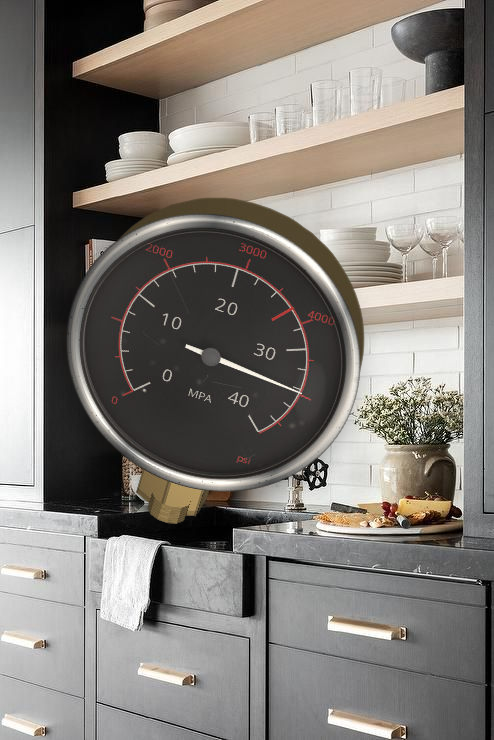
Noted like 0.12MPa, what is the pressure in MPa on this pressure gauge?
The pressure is 34MPa
